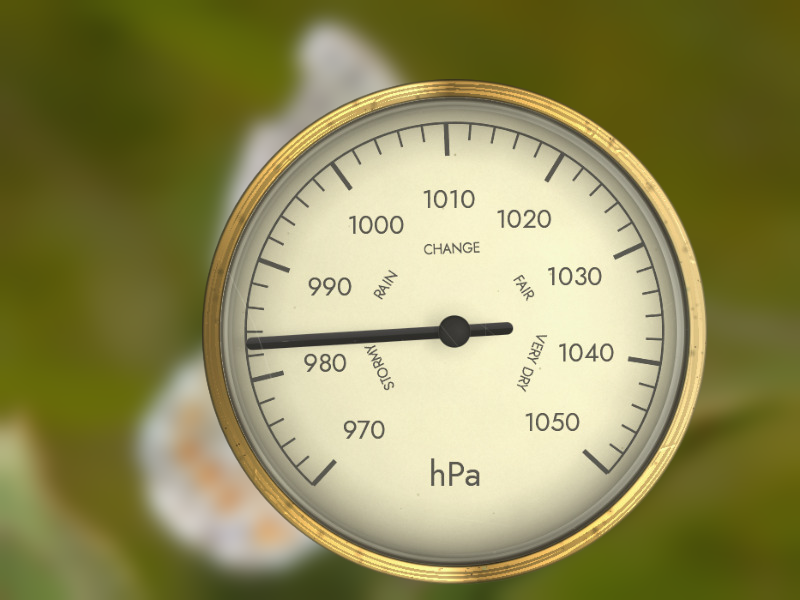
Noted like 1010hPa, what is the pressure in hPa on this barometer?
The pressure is 983hPa
